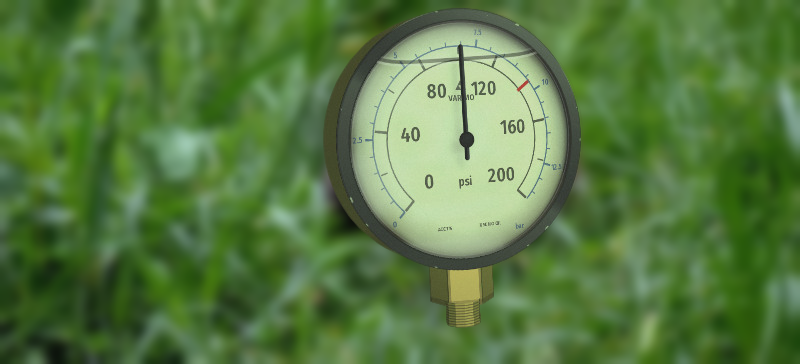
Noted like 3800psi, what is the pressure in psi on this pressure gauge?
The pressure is 100psi
